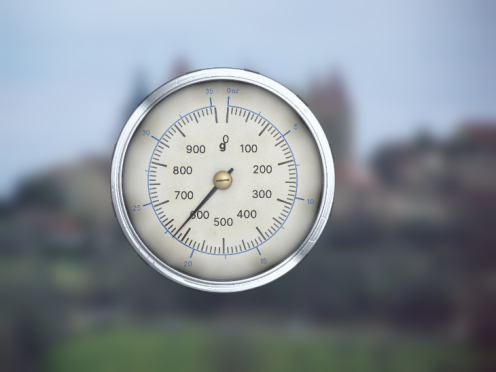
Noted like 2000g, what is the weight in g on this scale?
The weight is 620g
